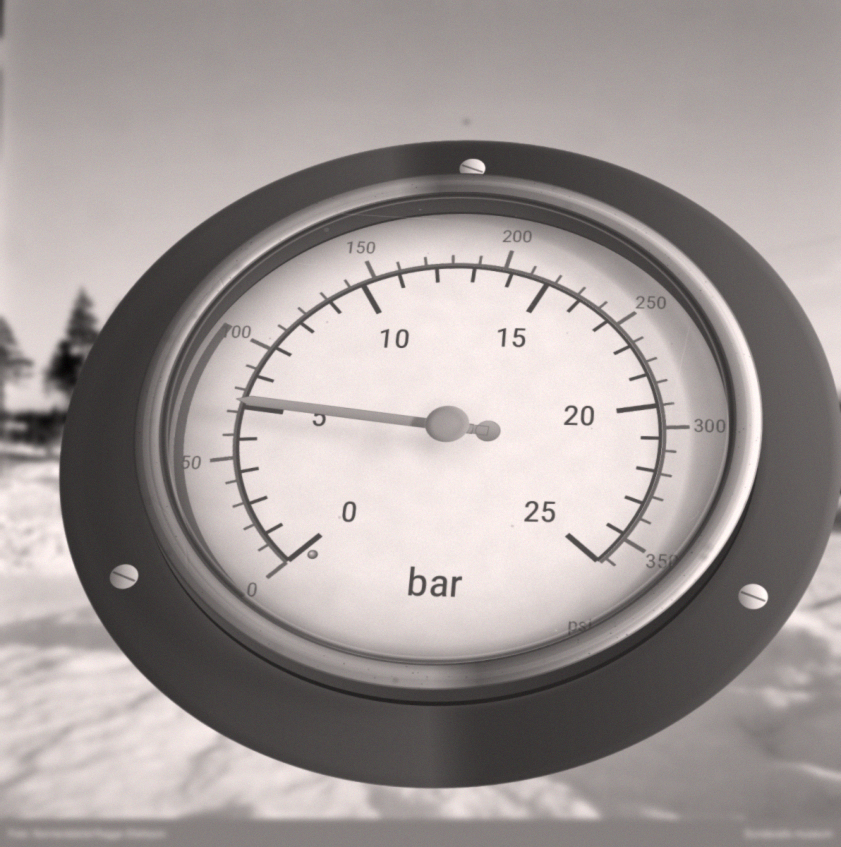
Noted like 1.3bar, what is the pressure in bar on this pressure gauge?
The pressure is 5bar
